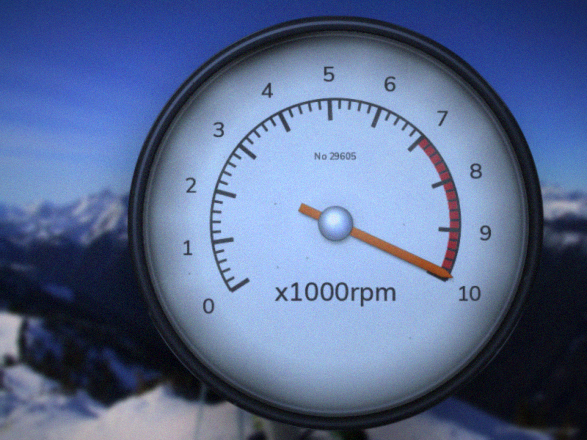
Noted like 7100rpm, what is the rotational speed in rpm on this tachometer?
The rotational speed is 9900rpm
